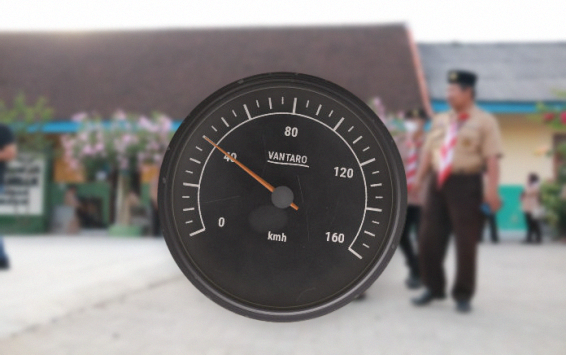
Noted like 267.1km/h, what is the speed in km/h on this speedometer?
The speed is 40km/h
